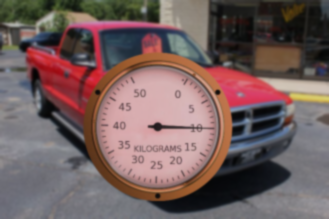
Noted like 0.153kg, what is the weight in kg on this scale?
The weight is 10kg
